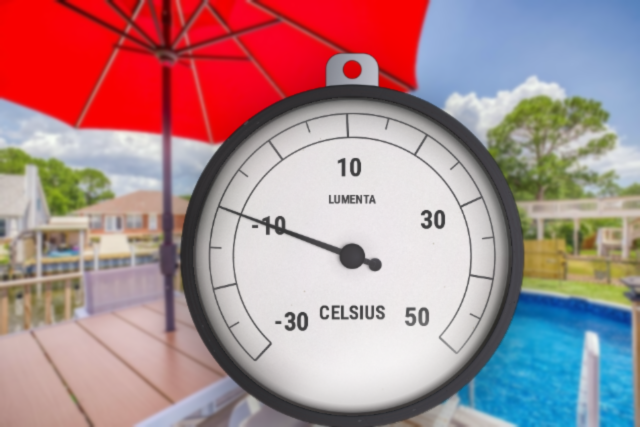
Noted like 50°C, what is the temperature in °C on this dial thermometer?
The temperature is -10°C
